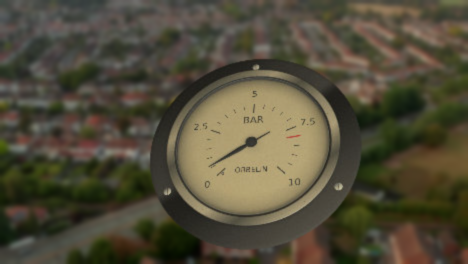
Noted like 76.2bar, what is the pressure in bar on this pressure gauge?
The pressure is 0.5bar
